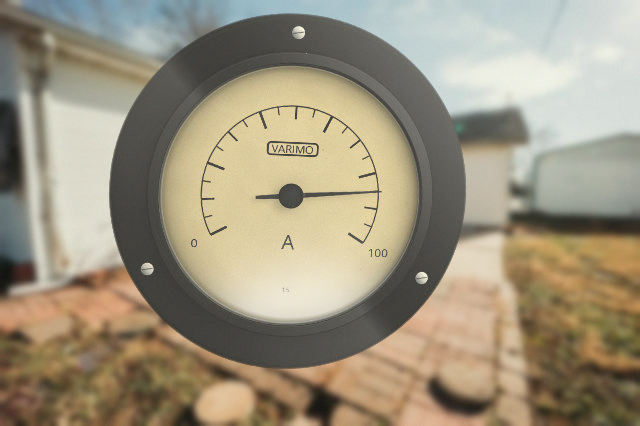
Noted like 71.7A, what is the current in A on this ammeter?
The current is 85A
